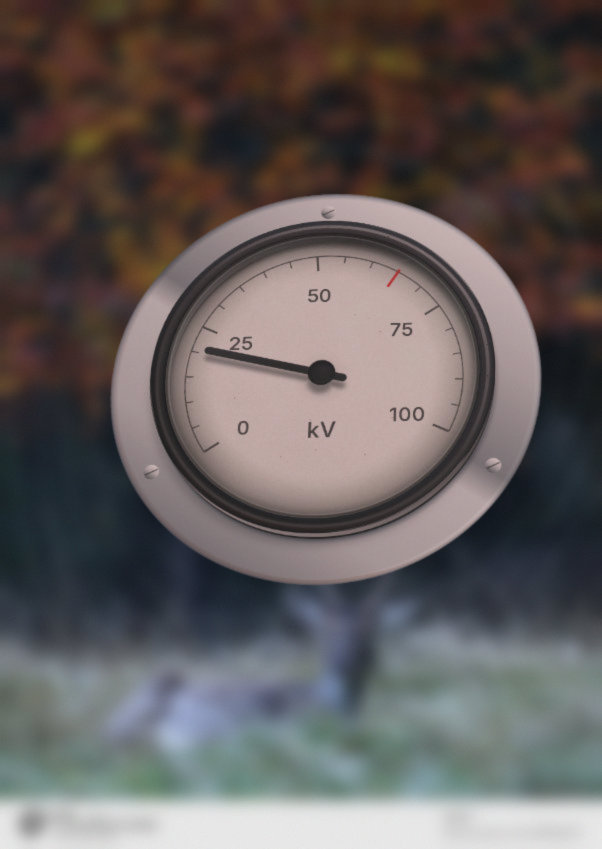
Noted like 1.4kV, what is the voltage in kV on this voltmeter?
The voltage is 20kV
